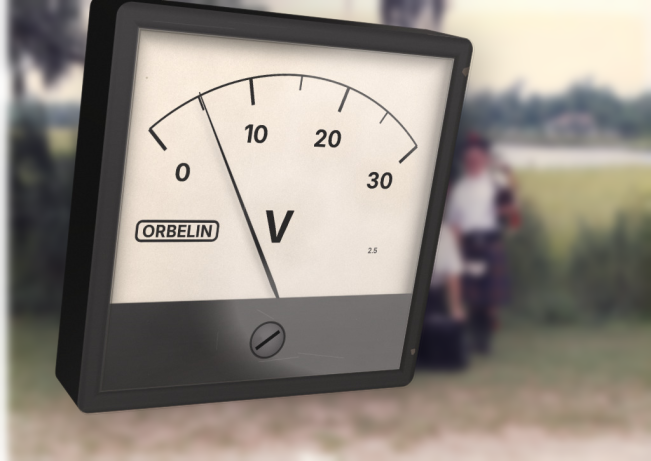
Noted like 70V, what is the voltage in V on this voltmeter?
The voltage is 5V
